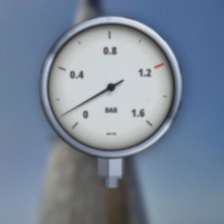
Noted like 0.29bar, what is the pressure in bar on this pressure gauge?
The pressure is 0.1bar
